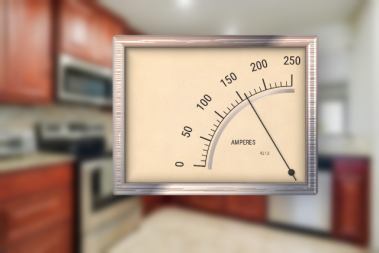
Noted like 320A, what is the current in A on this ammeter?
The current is 160A
